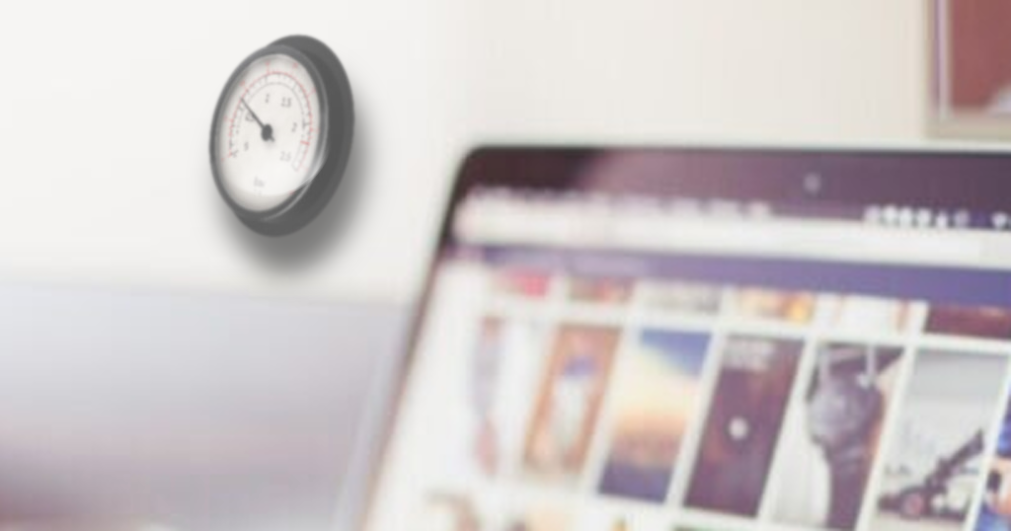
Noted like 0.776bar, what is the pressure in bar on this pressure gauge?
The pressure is 0.6bar
